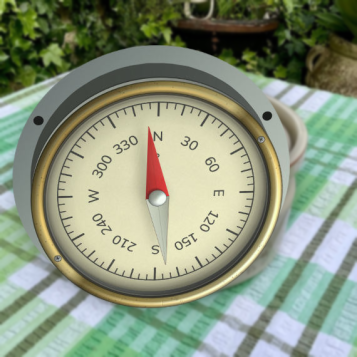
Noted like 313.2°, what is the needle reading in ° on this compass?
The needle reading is 352.5°
